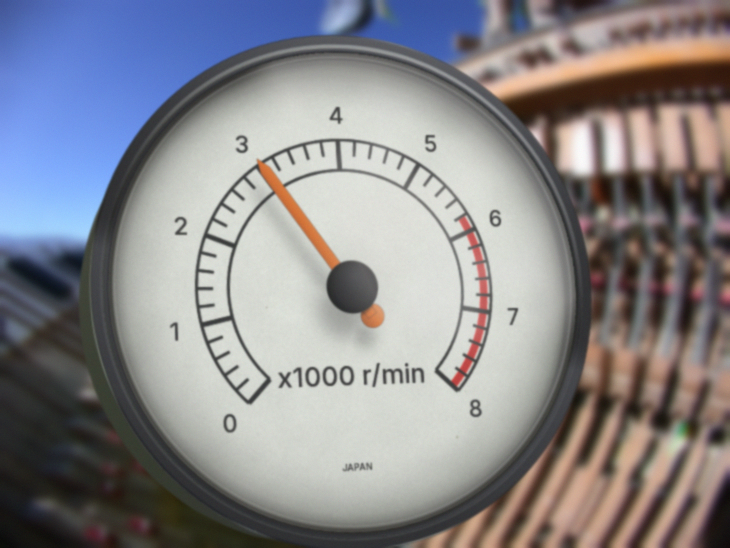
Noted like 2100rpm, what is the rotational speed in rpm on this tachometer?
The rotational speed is 3000rpm
